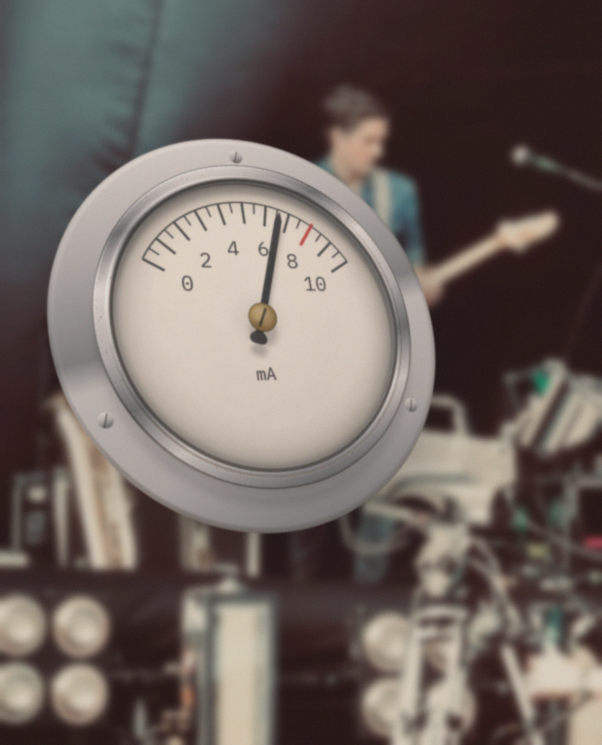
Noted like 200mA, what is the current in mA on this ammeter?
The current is 6.5mA
